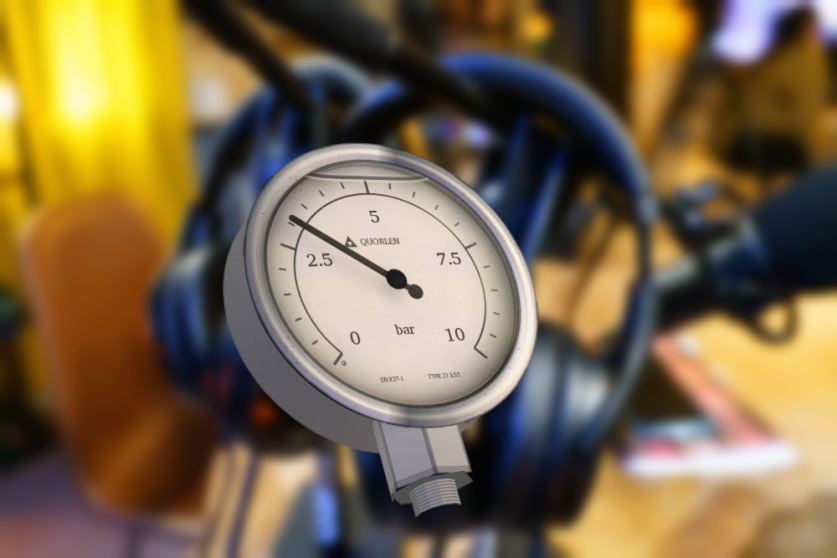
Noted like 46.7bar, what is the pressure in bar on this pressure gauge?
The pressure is 3bar
